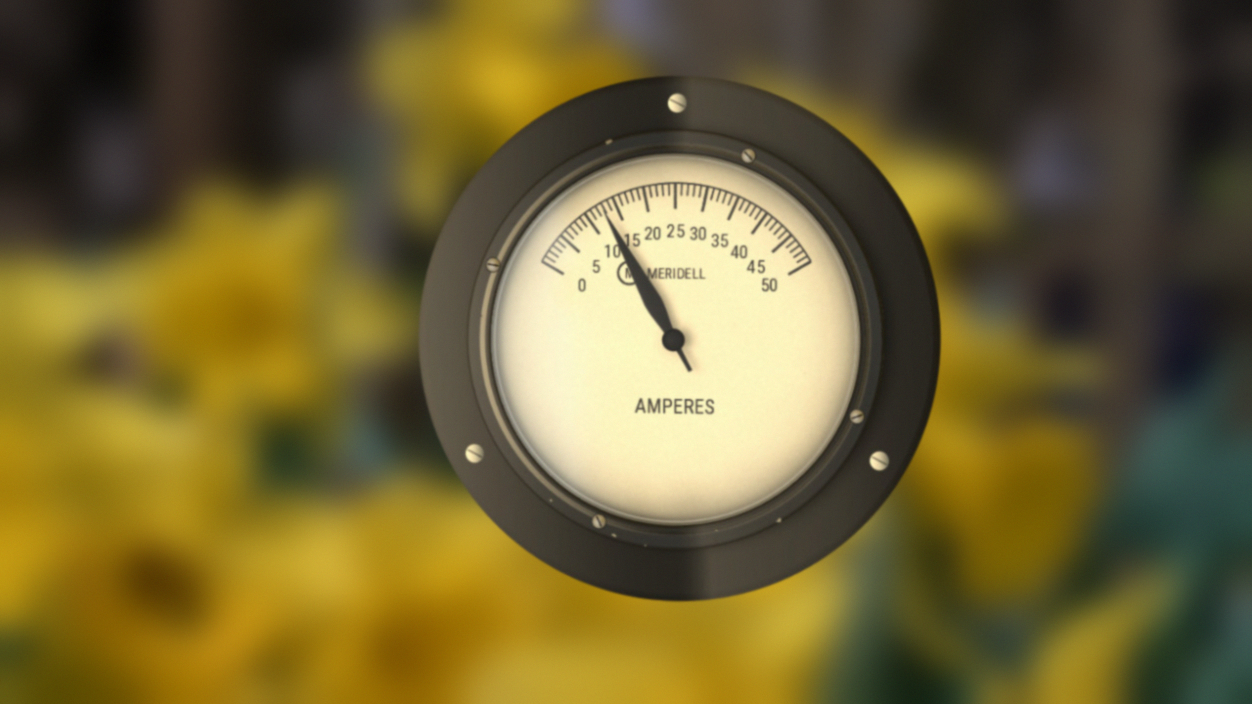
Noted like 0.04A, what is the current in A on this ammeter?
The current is 13A
